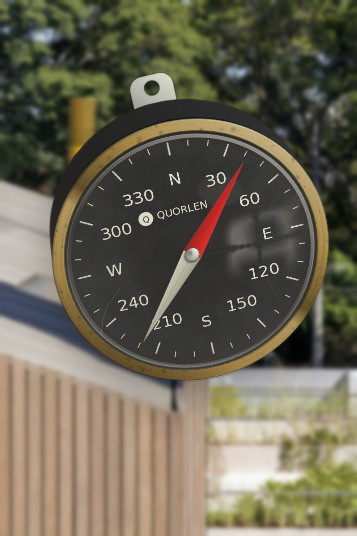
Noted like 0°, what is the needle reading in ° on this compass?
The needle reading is 40°
